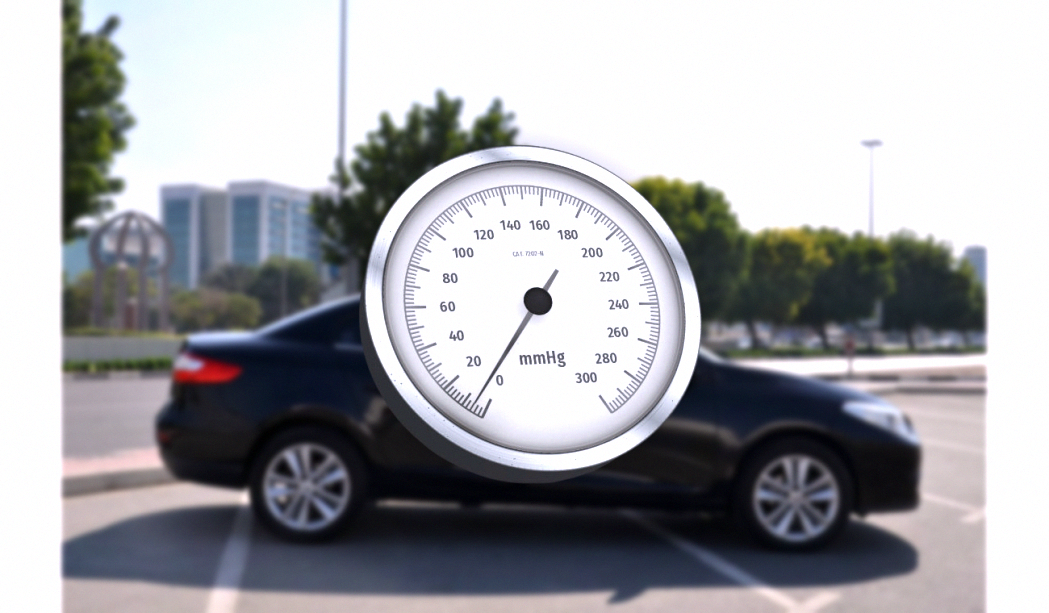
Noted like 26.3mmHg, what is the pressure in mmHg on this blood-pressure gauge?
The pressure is 6mmHg
